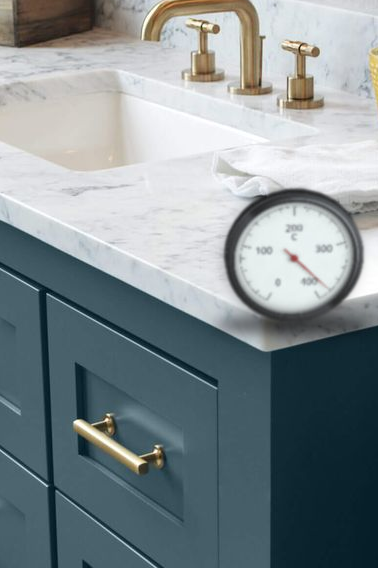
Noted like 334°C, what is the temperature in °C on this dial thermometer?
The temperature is 380°C
